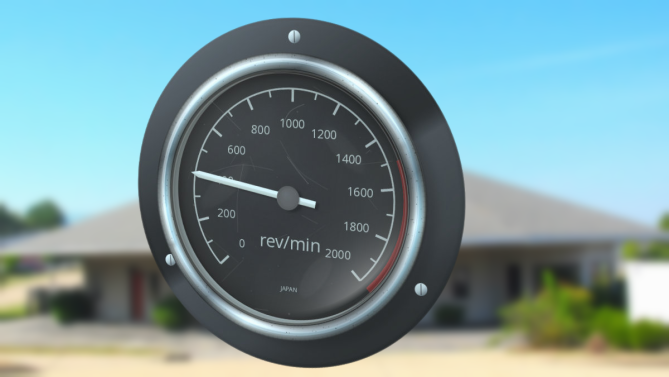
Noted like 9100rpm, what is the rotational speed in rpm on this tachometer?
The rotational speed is 400rpm
